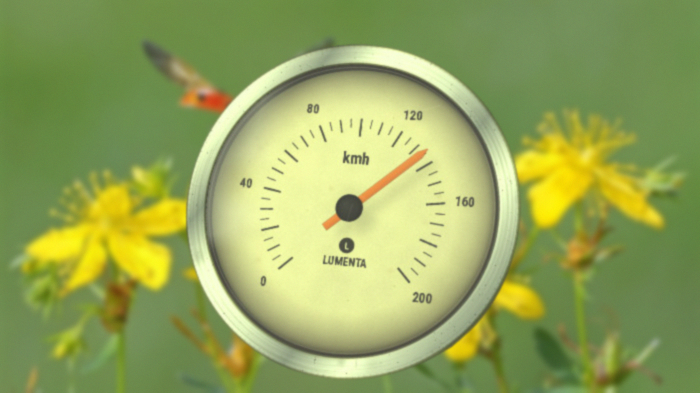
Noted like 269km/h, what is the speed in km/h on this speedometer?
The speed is 135km/h
